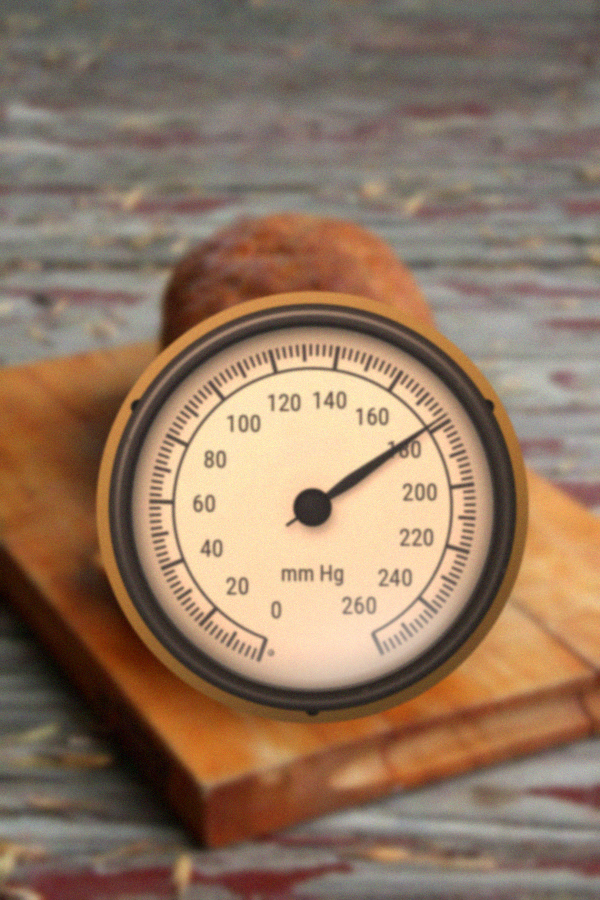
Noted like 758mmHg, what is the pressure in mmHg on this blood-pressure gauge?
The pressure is 178mmHg
